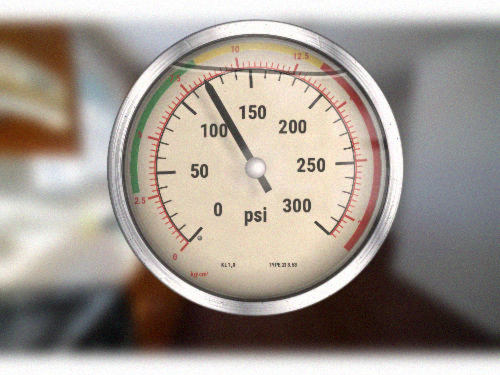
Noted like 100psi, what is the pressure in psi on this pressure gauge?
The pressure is 120psi
